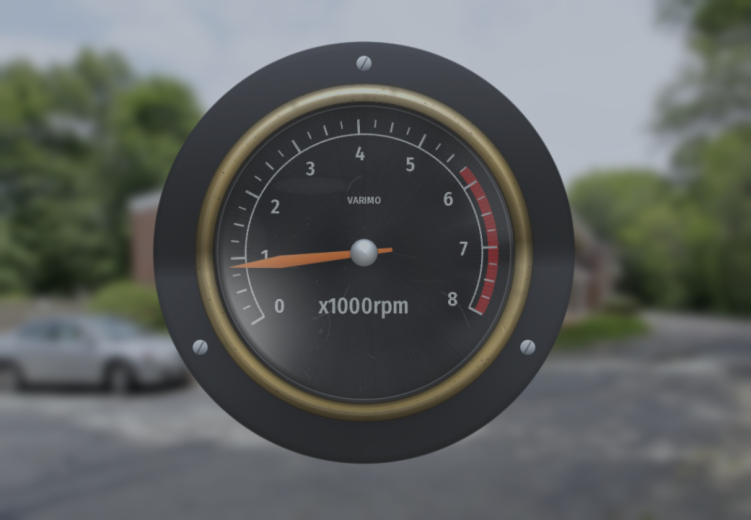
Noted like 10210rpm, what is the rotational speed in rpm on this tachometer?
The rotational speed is 875rpm
